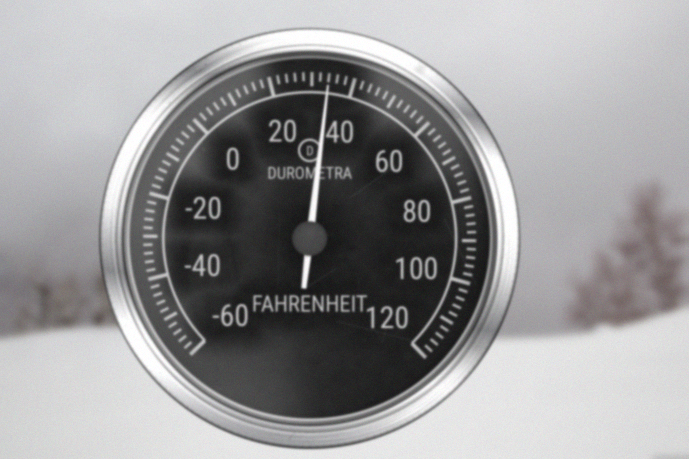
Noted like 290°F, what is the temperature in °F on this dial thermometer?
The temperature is 34°F
